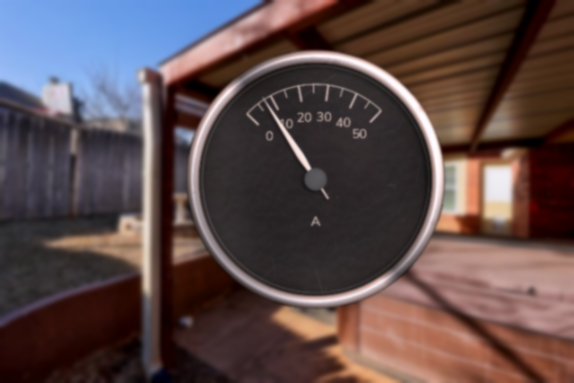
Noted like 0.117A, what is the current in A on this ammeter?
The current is 7.5A
